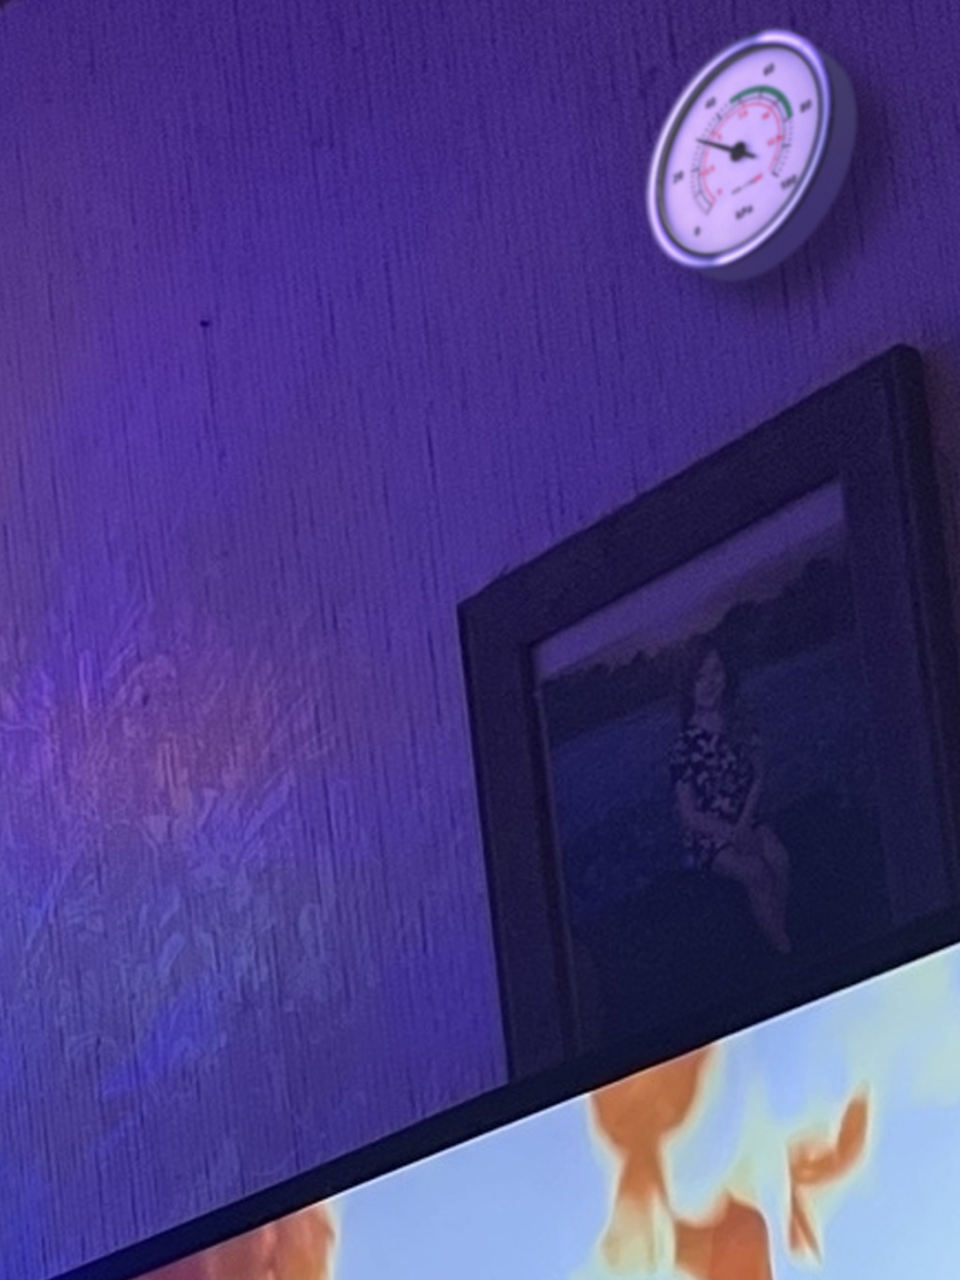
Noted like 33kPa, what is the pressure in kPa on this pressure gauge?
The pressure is 30kPa
